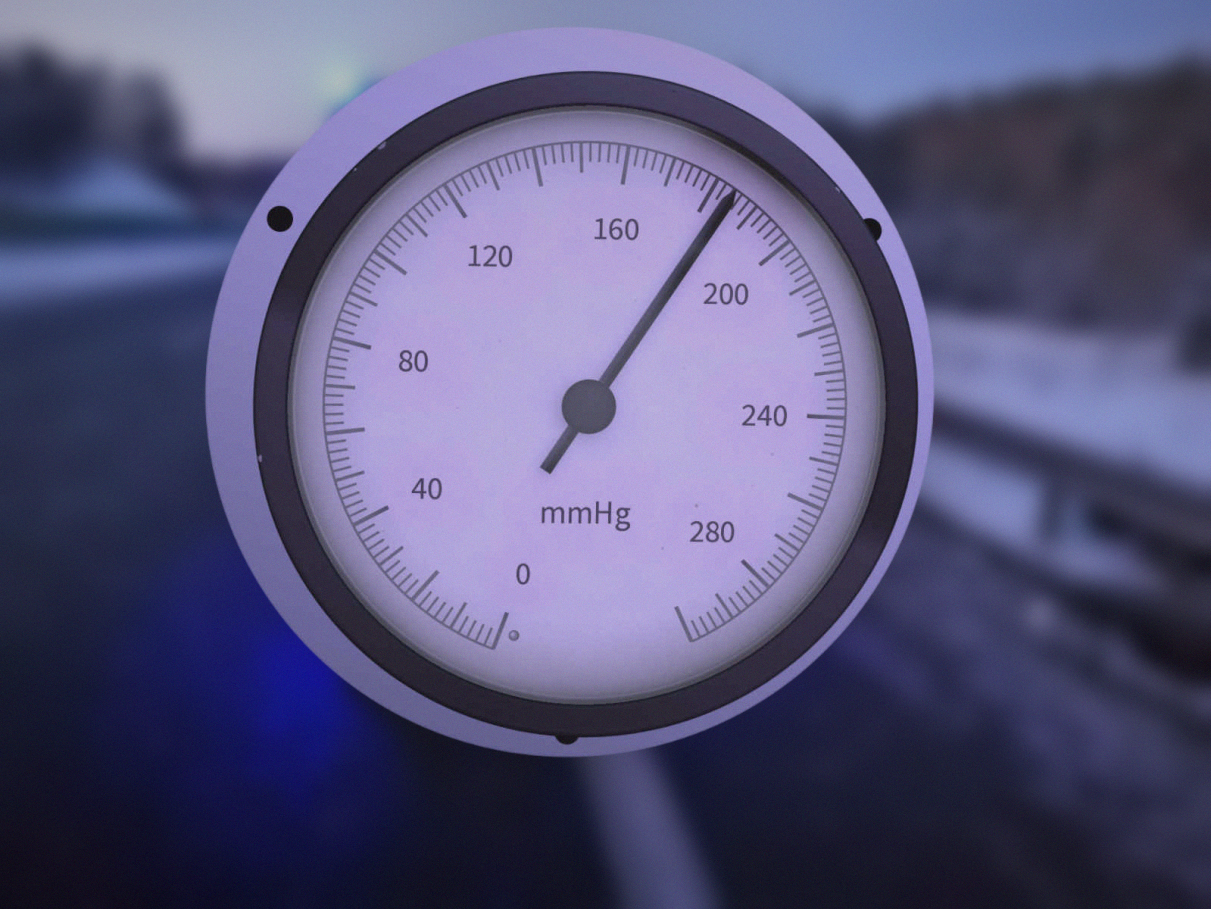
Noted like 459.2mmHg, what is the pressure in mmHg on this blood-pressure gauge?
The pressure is 184mmHg
